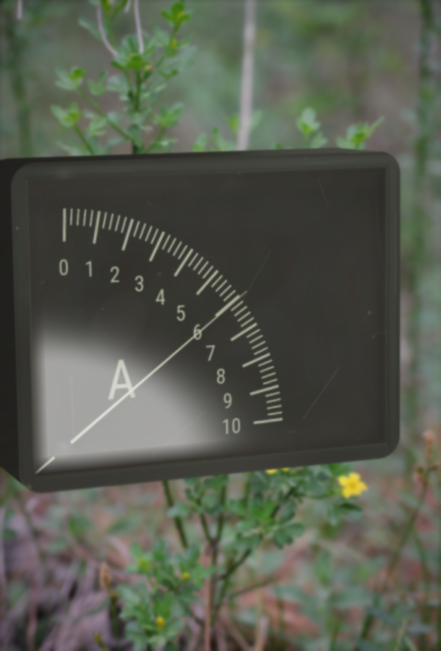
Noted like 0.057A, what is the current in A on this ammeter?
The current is 6A
